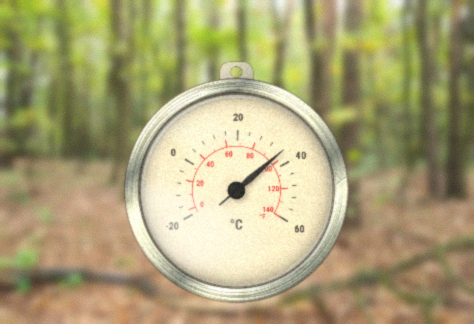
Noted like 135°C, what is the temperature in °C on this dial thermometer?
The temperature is 36°C
